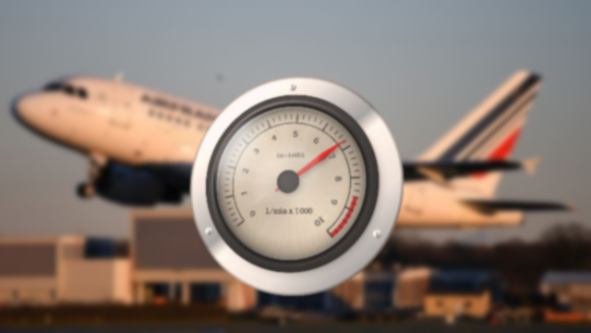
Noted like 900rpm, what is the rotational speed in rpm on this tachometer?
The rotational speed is 6800rpm
